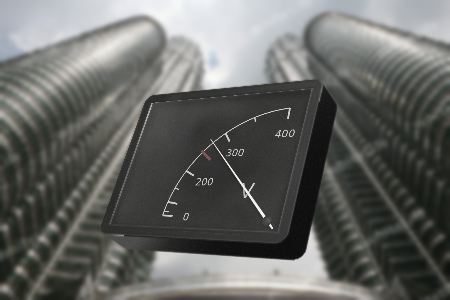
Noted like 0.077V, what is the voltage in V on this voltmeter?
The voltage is 275V
